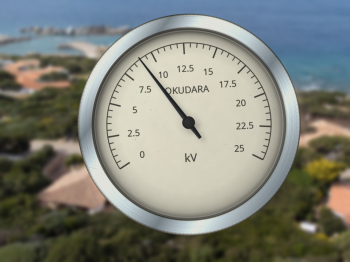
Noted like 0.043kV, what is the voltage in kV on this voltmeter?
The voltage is 9kV
